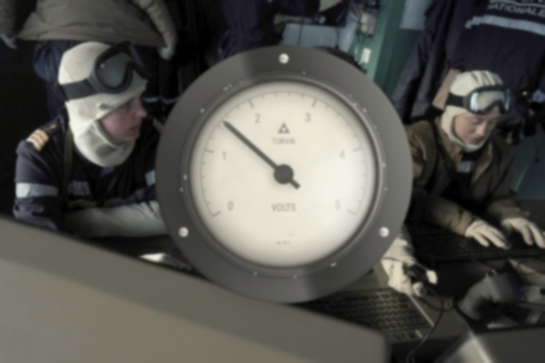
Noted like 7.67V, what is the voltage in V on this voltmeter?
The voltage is 1.5V
